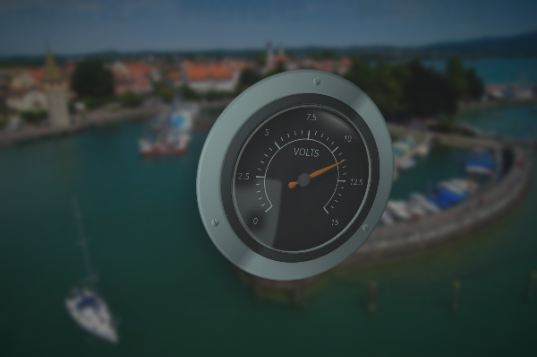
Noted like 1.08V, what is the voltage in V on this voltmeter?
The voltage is 11V
